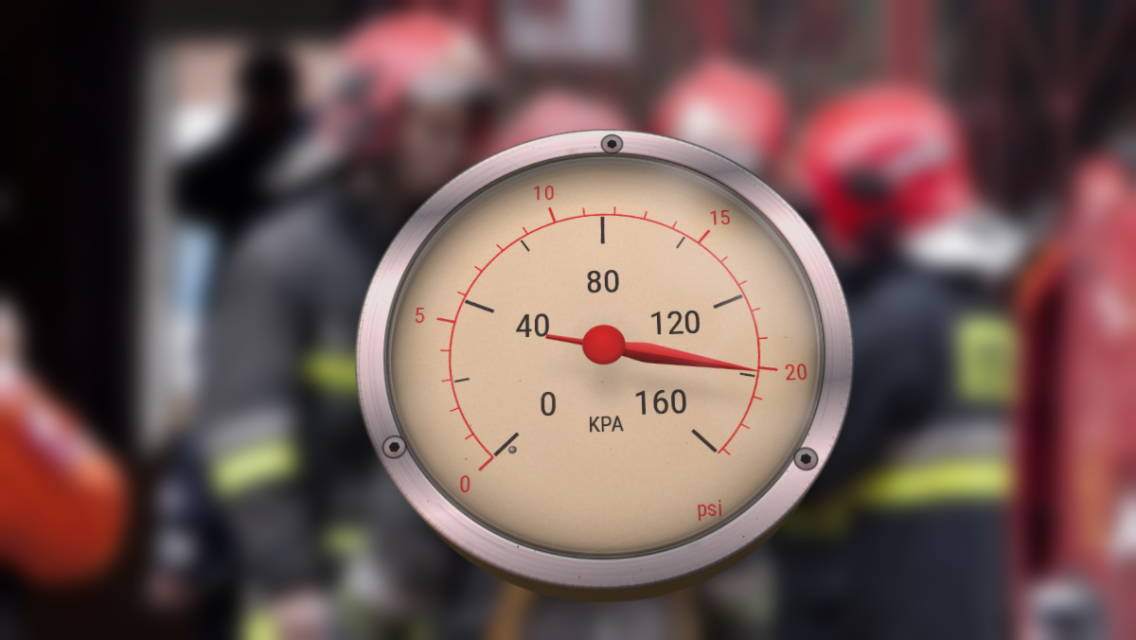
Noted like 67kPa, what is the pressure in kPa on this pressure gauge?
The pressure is 140kPa
